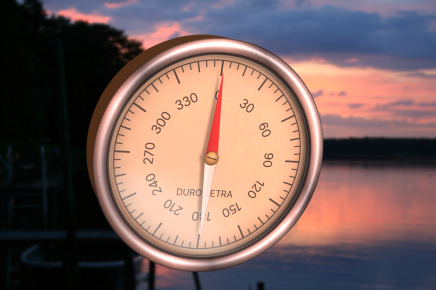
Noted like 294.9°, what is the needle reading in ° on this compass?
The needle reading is 0°
